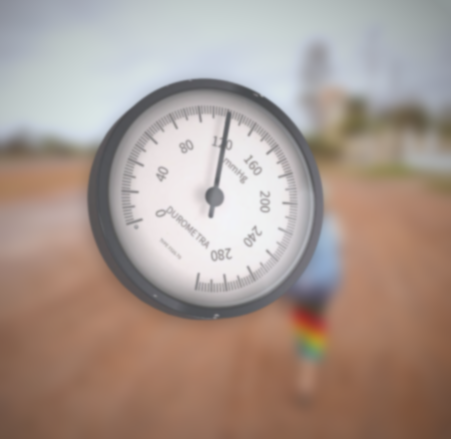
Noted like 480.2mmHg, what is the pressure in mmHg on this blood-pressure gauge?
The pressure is 120mmHg
